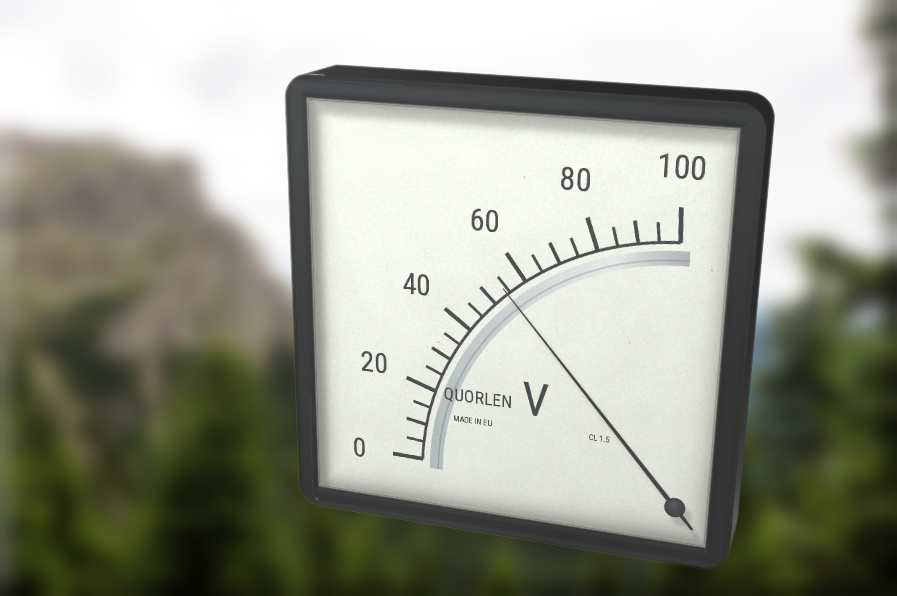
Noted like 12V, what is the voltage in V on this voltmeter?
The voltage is 55V
